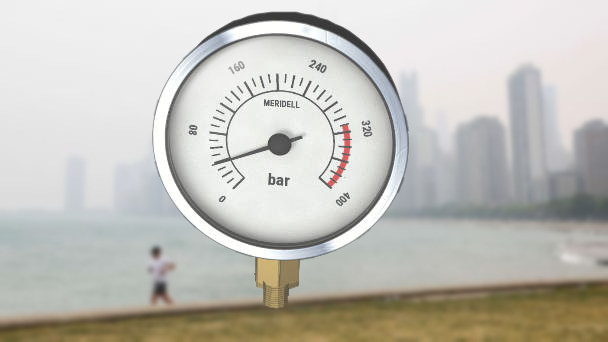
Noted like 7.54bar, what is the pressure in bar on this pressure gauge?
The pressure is 40bar
